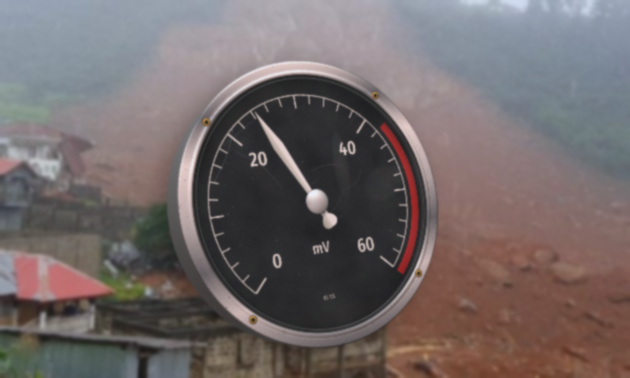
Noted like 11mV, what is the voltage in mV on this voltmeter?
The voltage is 24mV
